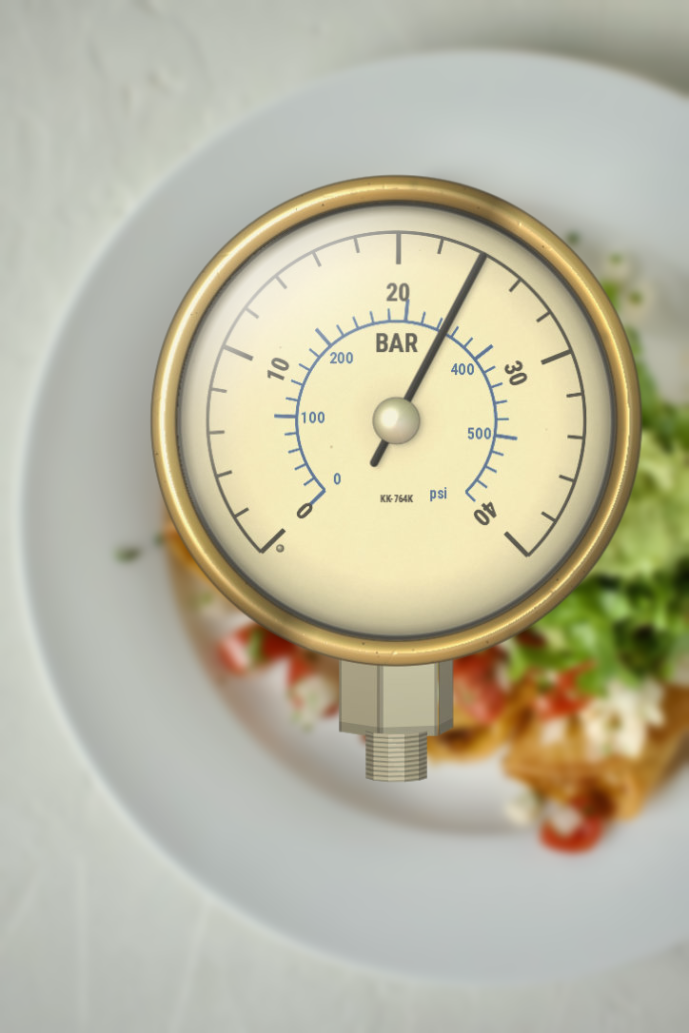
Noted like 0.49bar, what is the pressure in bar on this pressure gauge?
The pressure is 24bar
